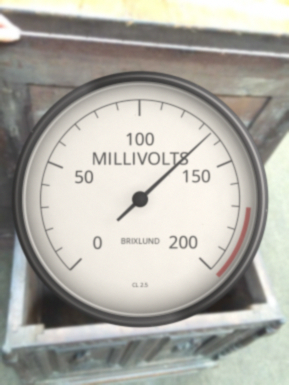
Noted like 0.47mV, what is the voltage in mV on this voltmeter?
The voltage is 135mV
